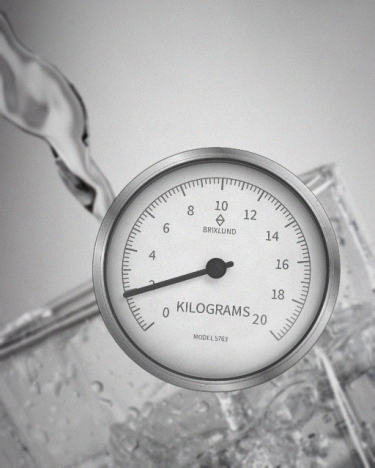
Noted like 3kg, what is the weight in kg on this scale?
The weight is 1.8kg
